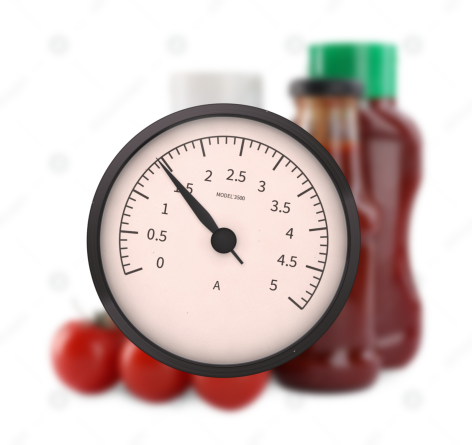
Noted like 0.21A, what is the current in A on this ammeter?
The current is 1.45A
